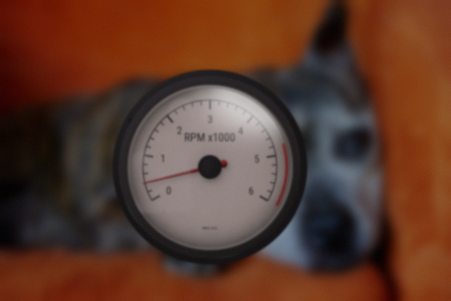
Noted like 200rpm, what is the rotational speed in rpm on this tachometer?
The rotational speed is 400rpm
